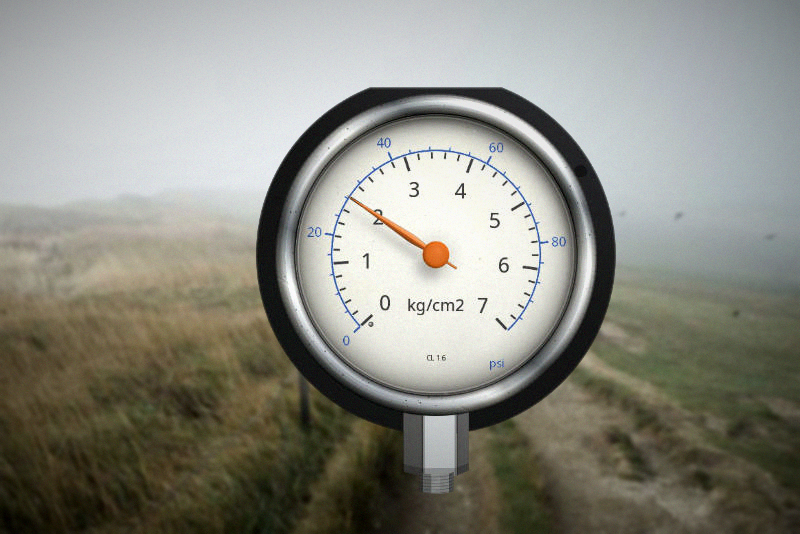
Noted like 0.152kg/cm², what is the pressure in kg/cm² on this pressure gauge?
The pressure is 2kg/cm²
